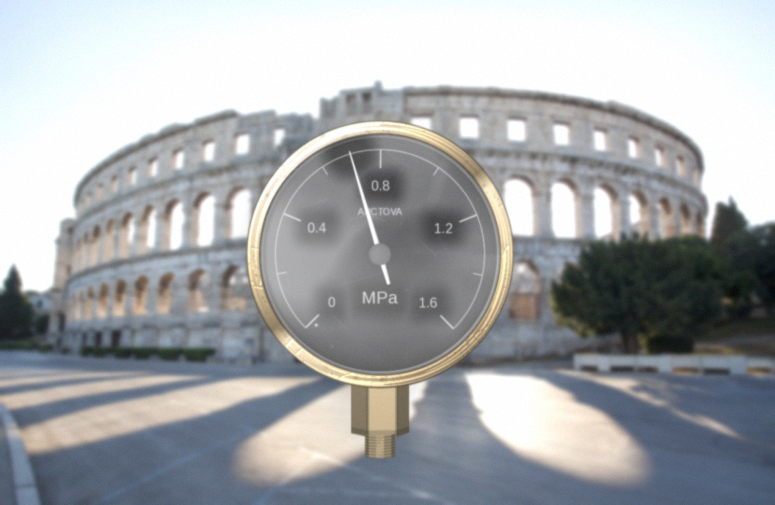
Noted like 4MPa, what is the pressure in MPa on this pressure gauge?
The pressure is 0.7MPa
